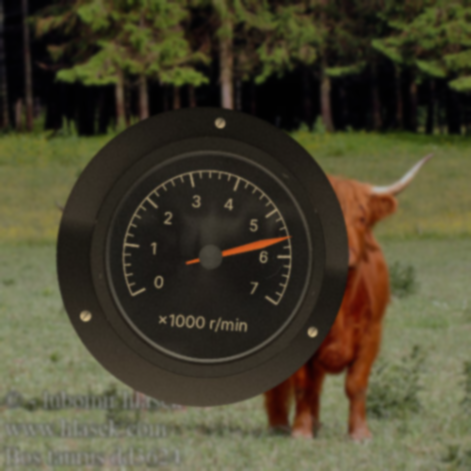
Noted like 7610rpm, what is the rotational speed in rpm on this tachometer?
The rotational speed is 5600rpm
